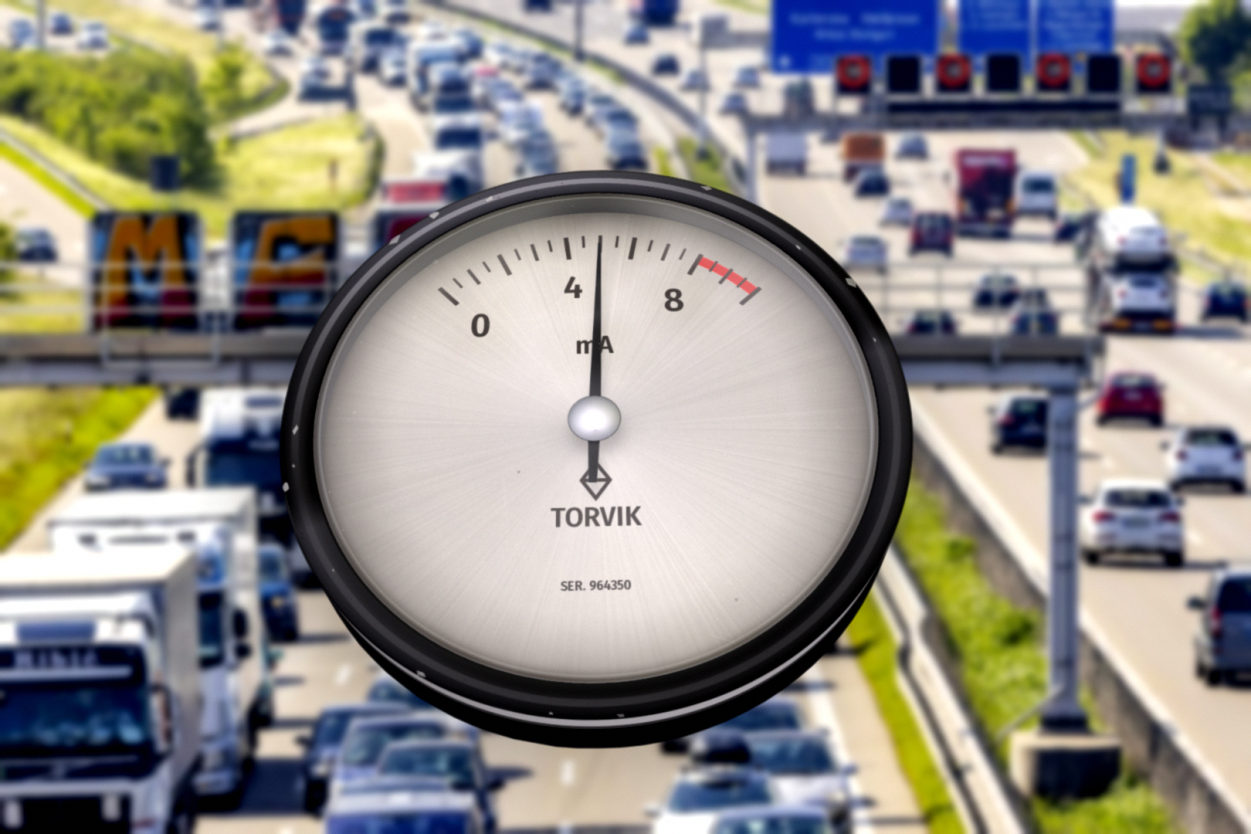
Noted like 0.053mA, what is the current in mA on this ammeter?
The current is 5mA
